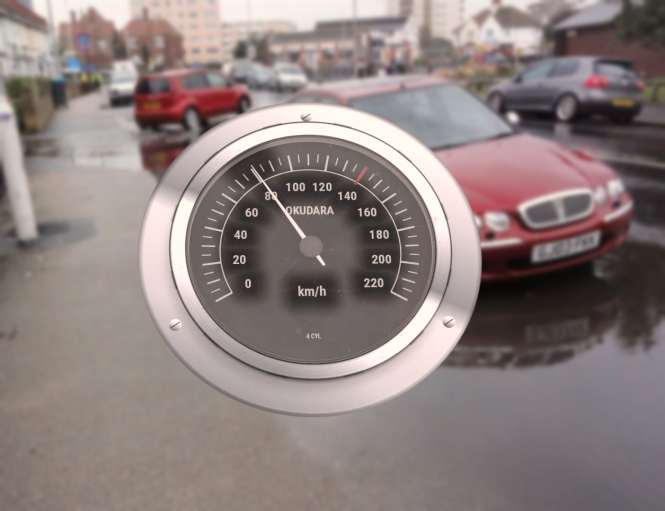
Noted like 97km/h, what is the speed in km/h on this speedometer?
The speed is 80km/h
